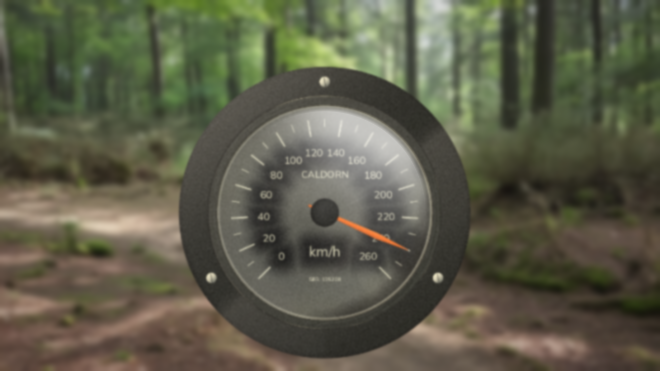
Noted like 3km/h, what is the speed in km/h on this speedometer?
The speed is 240km/h
